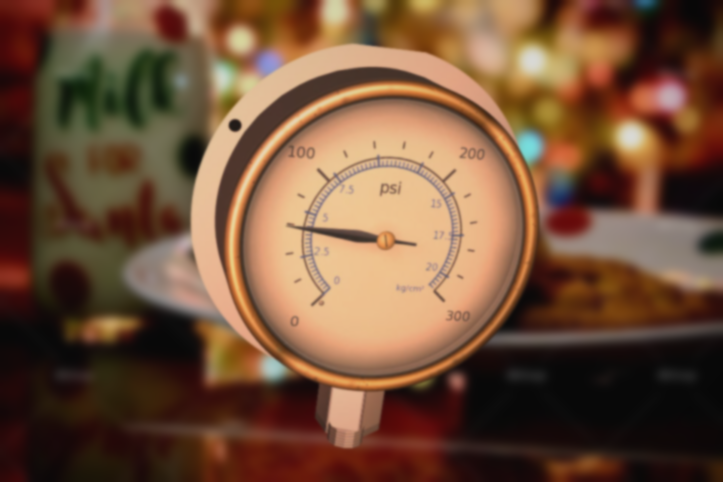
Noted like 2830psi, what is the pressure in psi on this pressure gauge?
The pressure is 60psi
